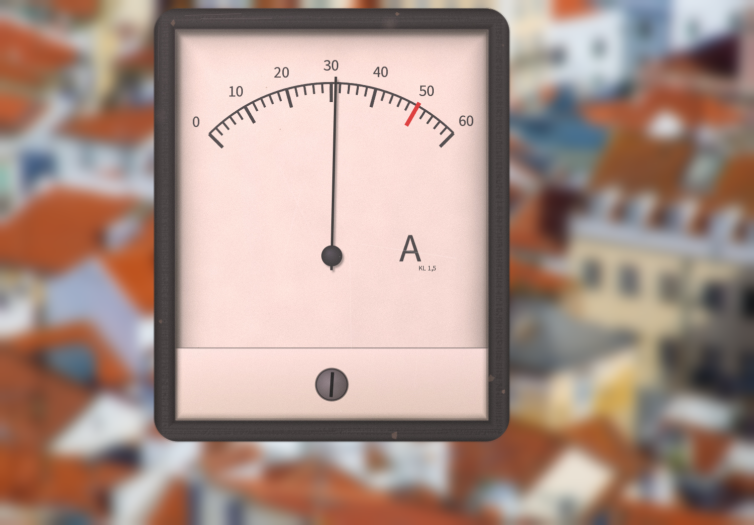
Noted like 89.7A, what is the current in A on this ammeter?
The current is 31A
